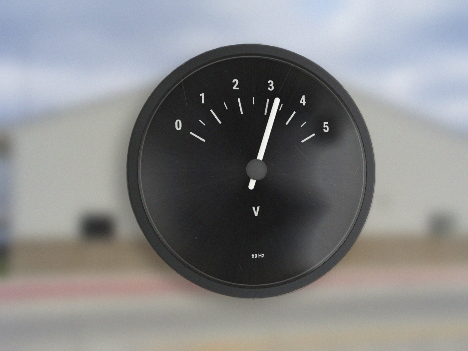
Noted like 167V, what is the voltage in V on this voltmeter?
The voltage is 3.25V
